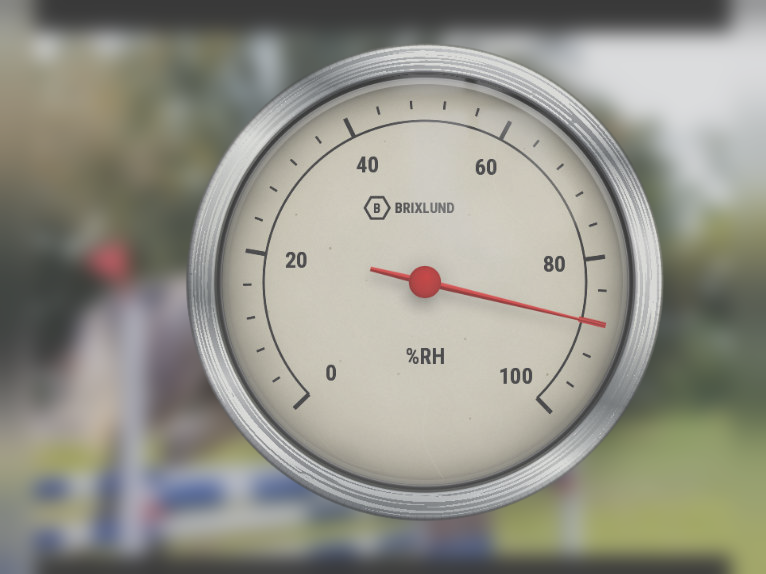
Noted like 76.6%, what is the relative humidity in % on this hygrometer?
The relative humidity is 88%
